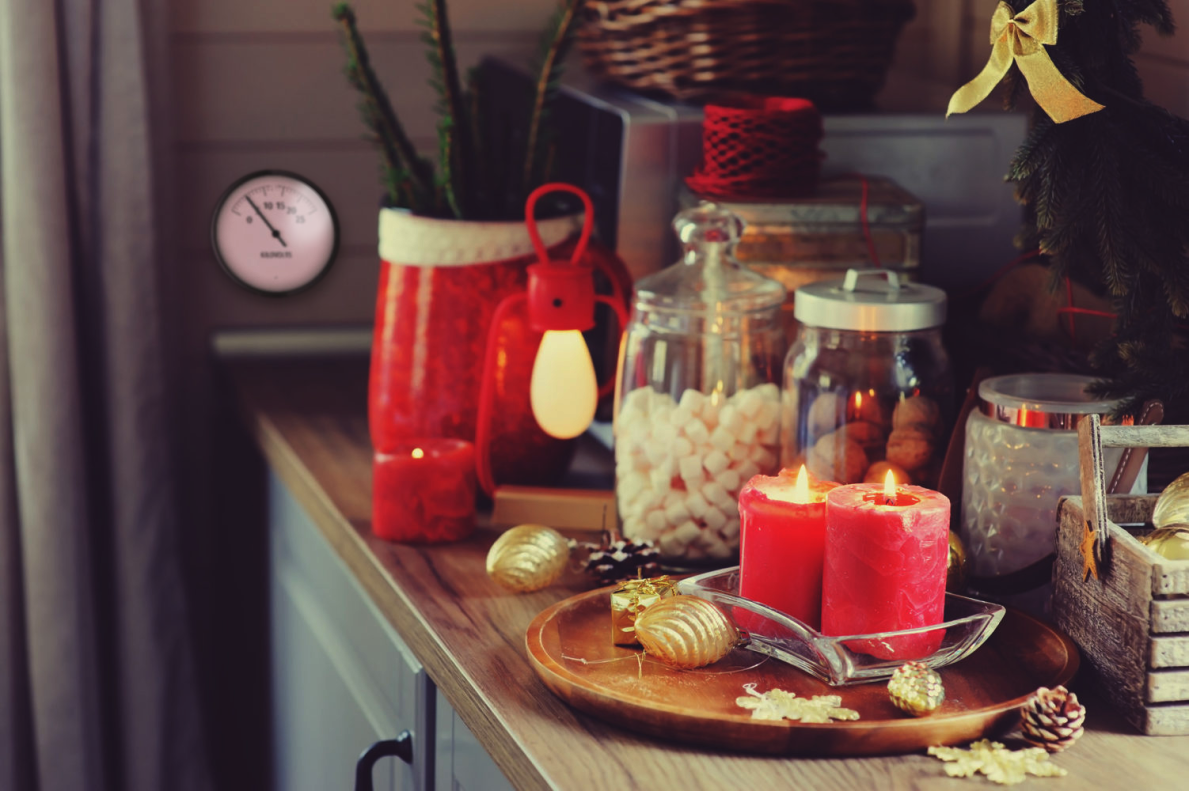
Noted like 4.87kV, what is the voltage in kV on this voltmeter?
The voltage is 5kV
